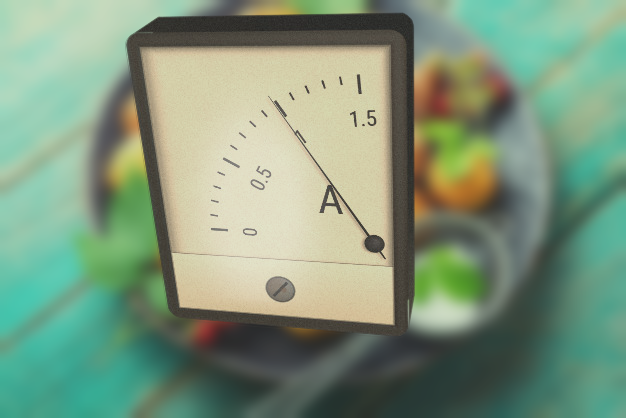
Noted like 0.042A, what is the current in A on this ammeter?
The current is 1A
